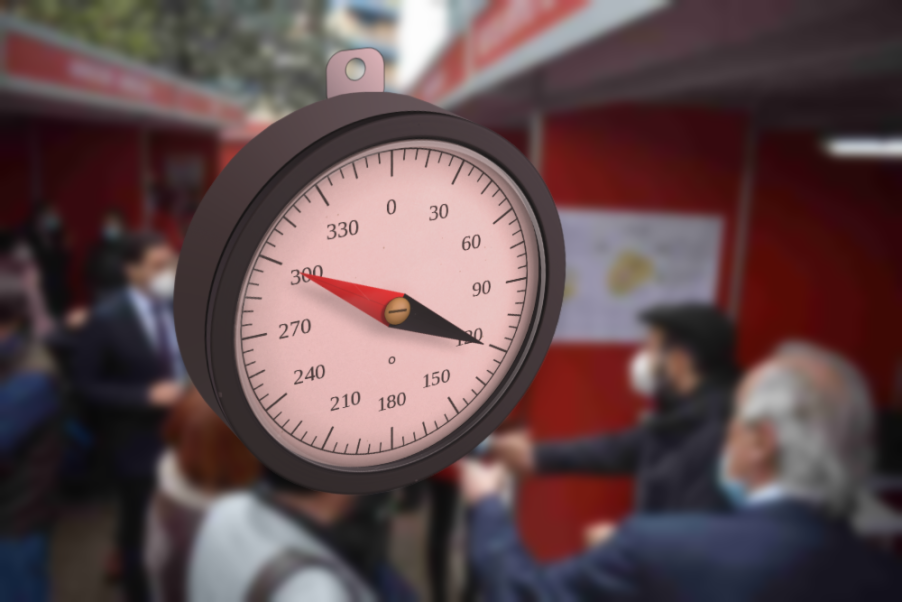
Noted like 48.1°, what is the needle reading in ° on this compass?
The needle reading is 300°
